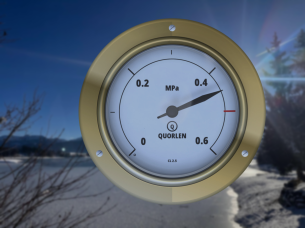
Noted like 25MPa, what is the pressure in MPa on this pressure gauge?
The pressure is 0.45MPa
